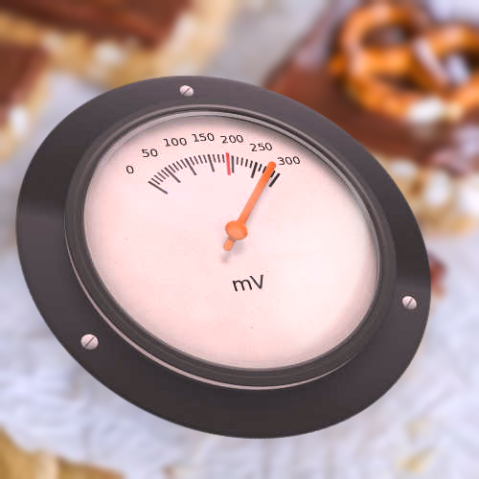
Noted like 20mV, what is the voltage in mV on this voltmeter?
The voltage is 280mV
